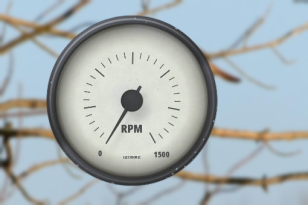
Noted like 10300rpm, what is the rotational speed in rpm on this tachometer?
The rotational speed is 0rpm
